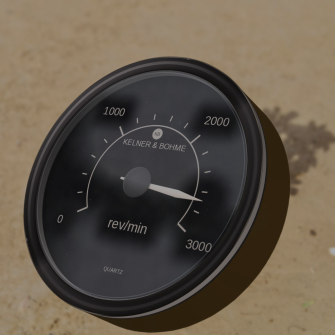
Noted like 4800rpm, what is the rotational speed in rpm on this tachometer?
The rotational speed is 2700rpm
